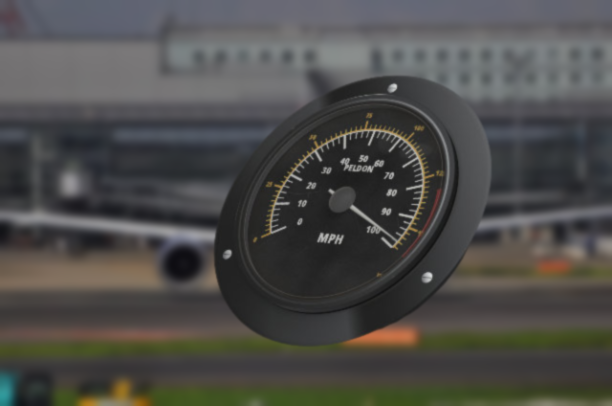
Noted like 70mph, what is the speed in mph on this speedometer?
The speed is 98mph
